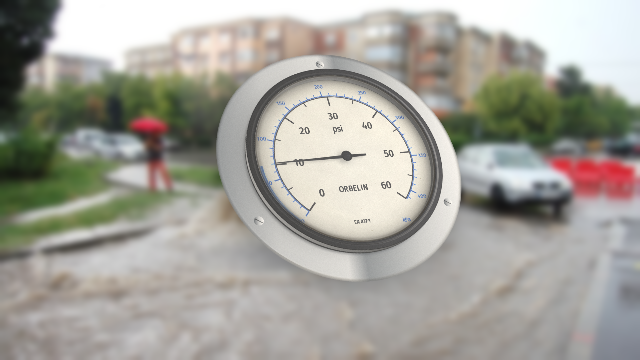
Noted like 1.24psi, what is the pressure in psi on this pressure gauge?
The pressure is 10psi
